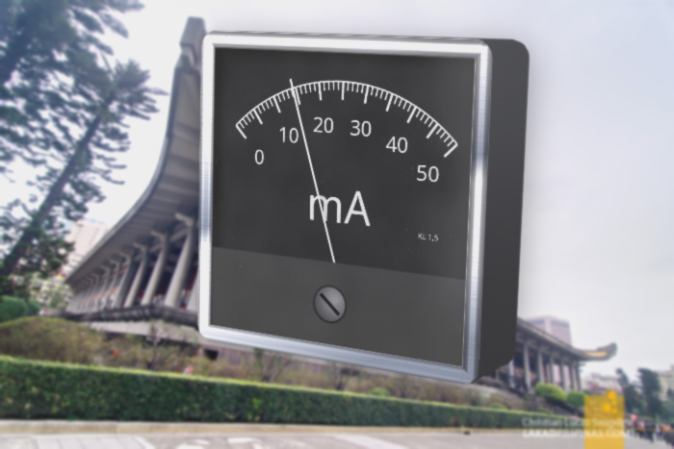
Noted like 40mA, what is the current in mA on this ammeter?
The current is 15mA
